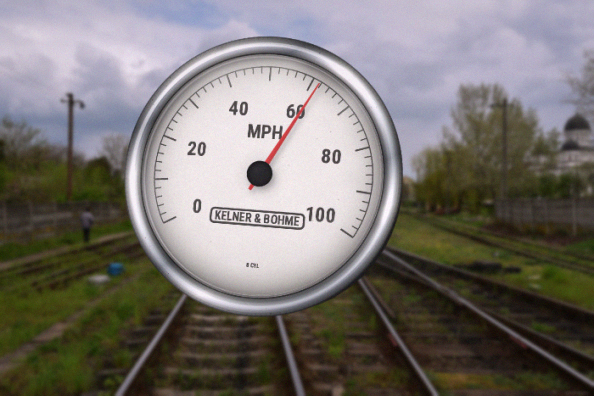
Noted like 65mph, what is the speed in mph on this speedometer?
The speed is 62mph
